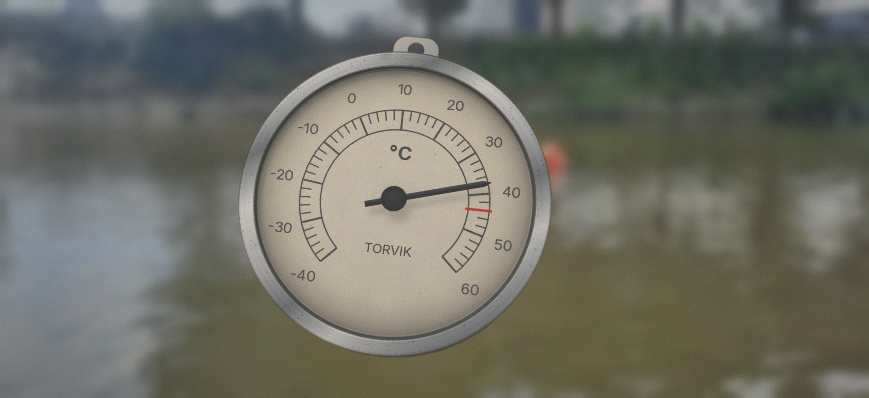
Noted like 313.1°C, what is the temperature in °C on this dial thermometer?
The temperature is 38°C
